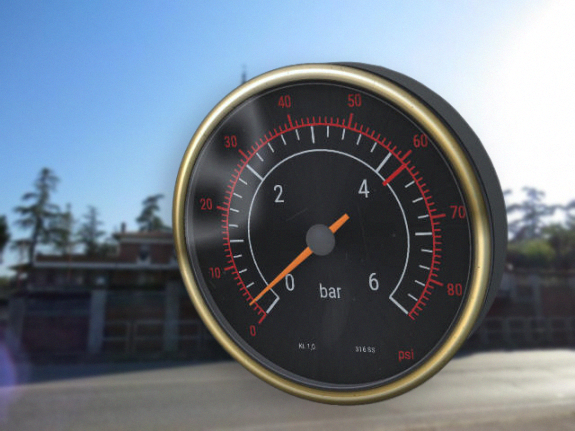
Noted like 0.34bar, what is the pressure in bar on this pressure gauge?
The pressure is 0.2bar
